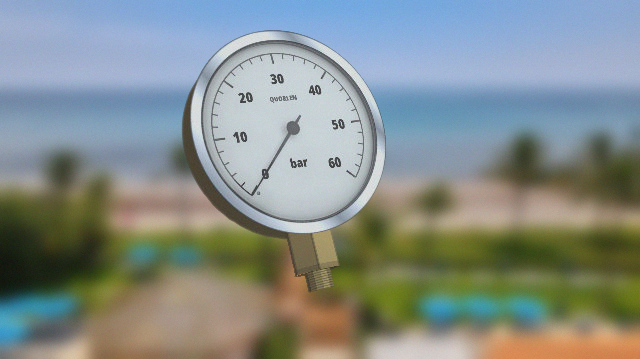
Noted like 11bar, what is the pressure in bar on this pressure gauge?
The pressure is 0bar
